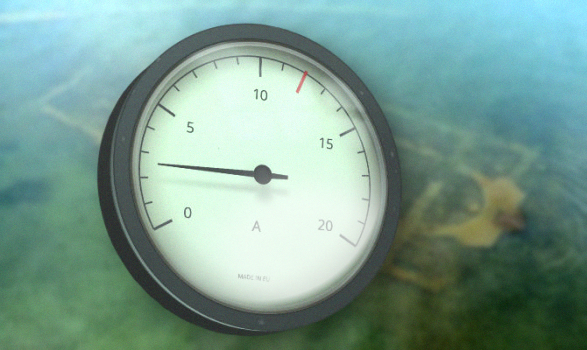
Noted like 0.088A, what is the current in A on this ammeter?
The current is 2.5A
